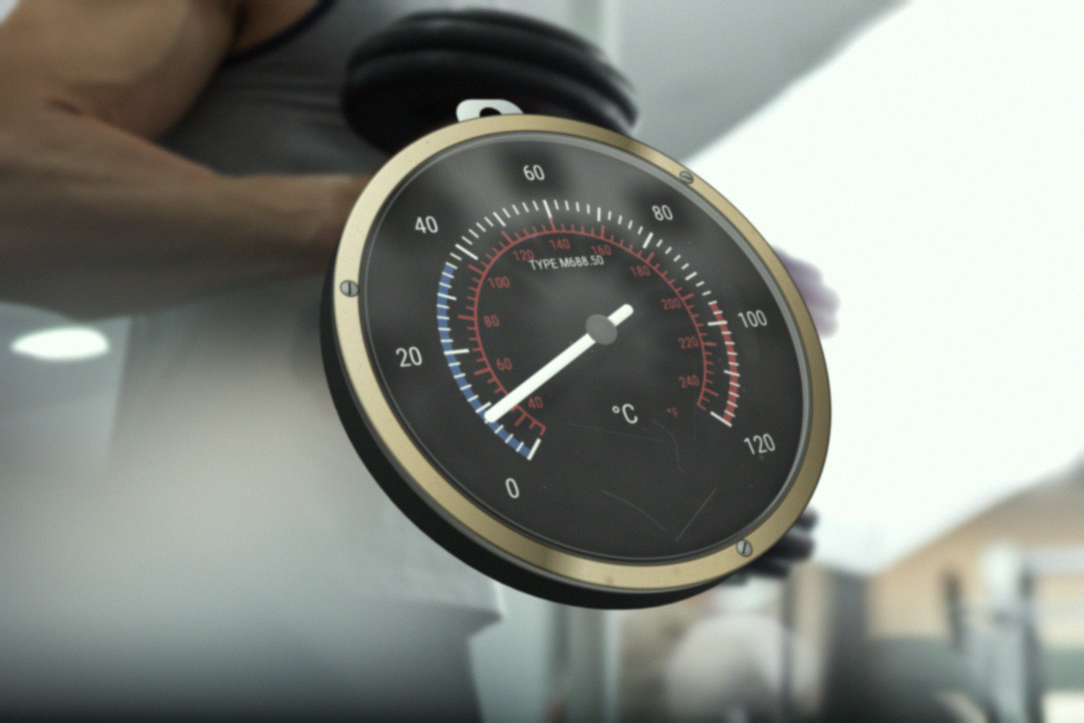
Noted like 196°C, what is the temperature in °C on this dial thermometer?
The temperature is 8°C
